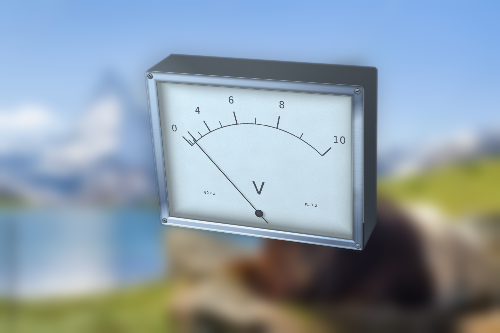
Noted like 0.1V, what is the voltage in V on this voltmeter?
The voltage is 2V
